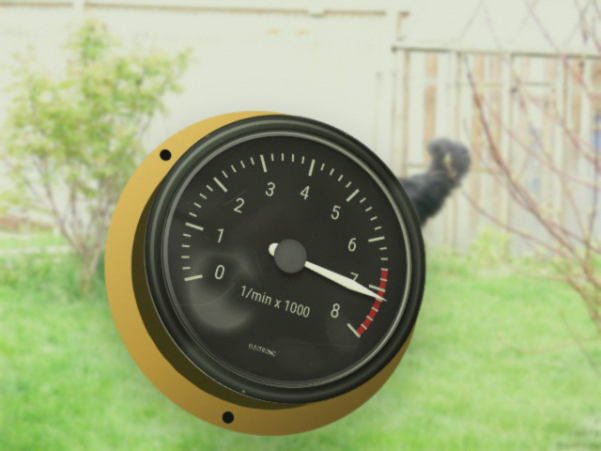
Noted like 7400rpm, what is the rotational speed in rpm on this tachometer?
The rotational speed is 7200rpm
